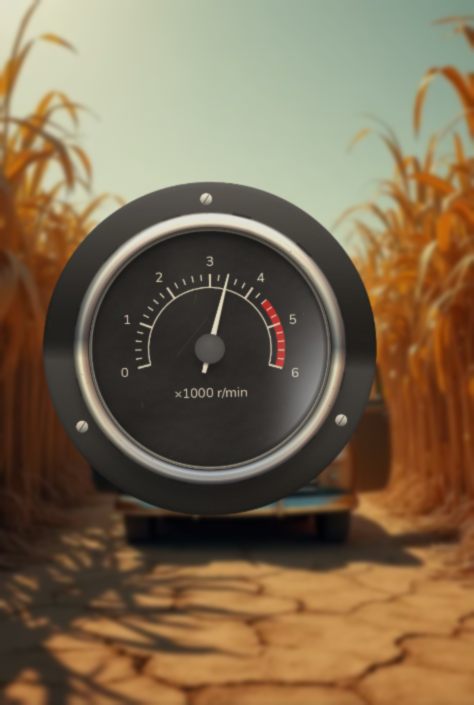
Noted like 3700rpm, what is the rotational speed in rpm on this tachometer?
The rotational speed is 3400rpm
